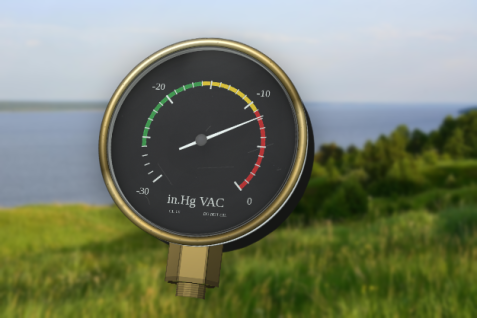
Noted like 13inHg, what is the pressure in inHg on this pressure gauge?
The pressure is -8inHg
